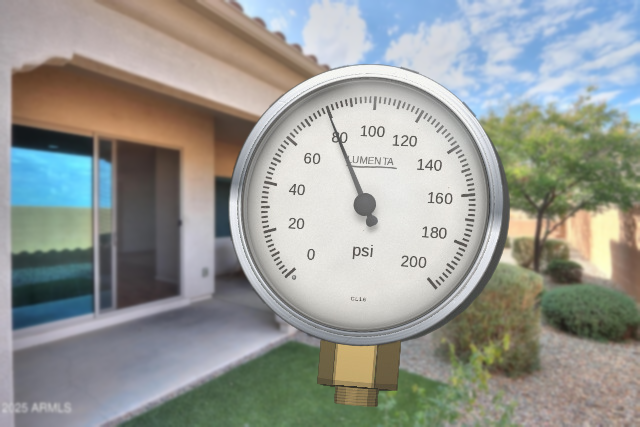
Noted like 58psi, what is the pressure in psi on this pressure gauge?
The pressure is 80psi
